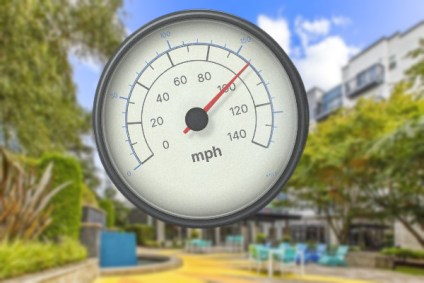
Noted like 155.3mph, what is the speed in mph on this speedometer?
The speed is 100mph
